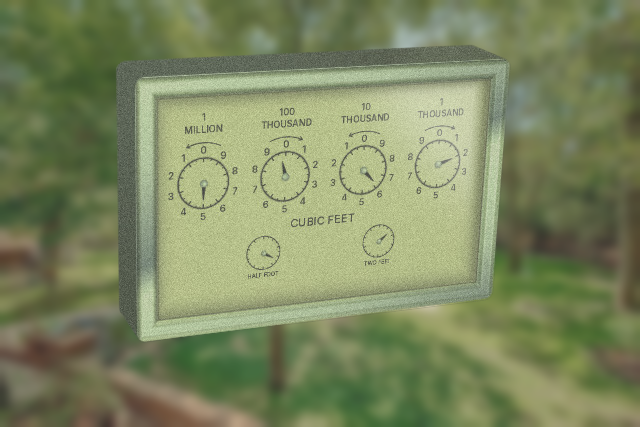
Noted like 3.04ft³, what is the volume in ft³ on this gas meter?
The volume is 496200ft³
